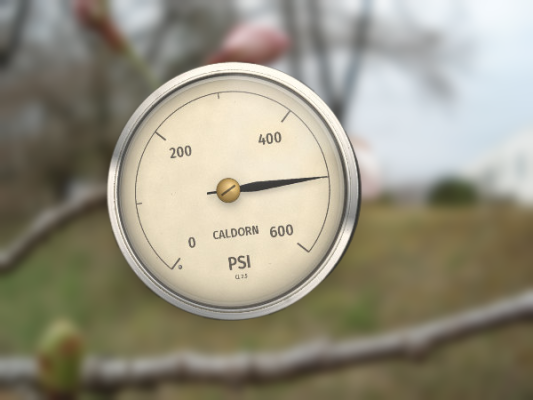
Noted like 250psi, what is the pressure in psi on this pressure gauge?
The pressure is 500psi
